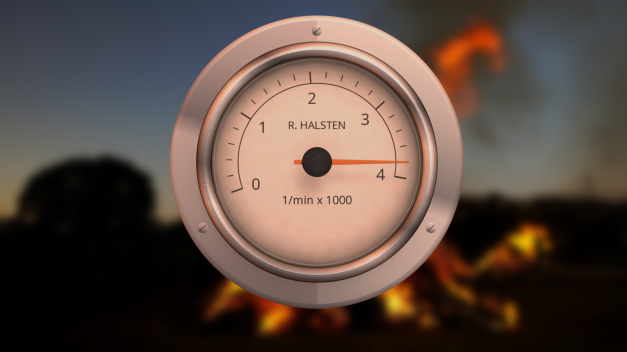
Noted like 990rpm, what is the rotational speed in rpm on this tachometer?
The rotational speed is 3800rpm
